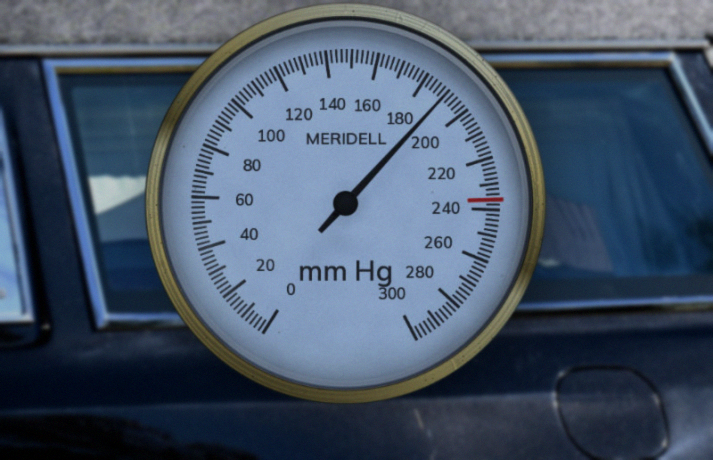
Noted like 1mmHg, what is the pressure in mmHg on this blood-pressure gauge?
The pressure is 190mmHg
